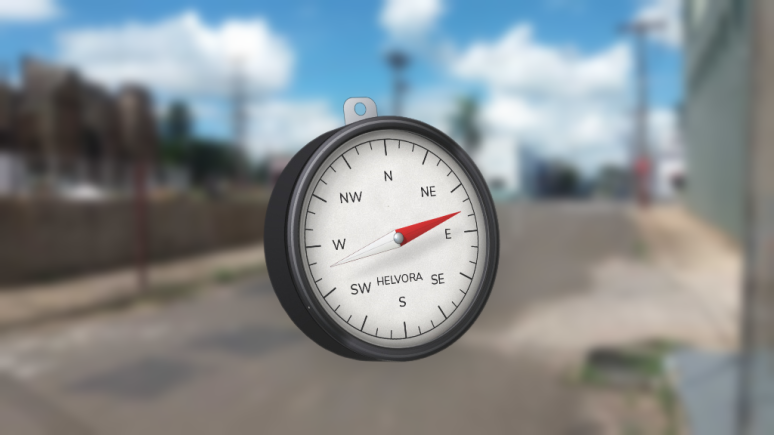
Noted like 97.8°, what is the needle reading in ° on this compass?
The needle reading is 75°
